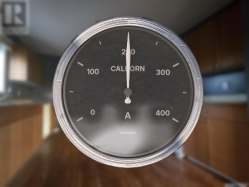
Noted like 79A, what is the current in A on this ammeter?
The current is 200A
